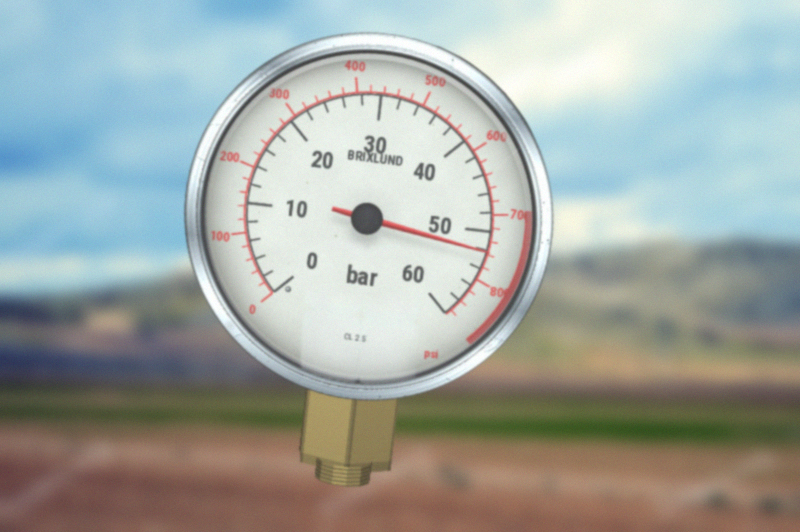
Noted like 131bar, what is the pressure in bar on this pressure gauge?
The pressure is 52bar
